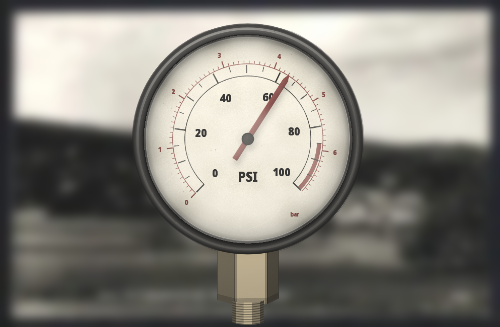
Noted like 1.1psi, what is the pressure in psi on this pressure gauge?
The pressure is 62.5psi
